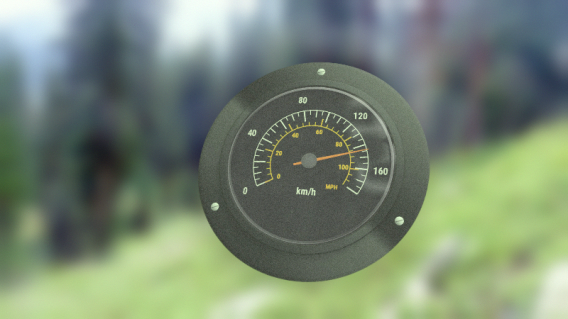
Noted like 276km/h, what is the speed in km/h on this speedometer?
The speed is 145km/h
